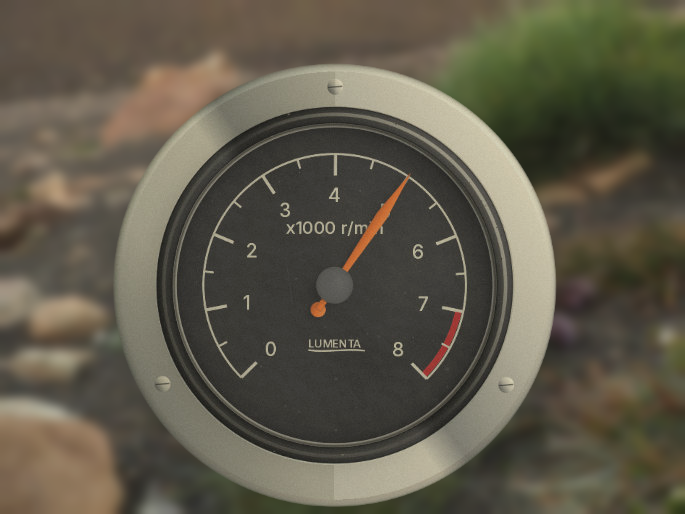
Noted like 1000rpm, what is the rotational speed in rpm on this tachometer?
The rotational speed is 5000rpm
